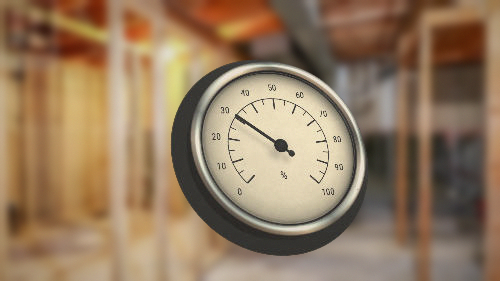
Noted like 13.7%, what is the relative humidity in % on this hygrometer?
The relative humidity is 30%
